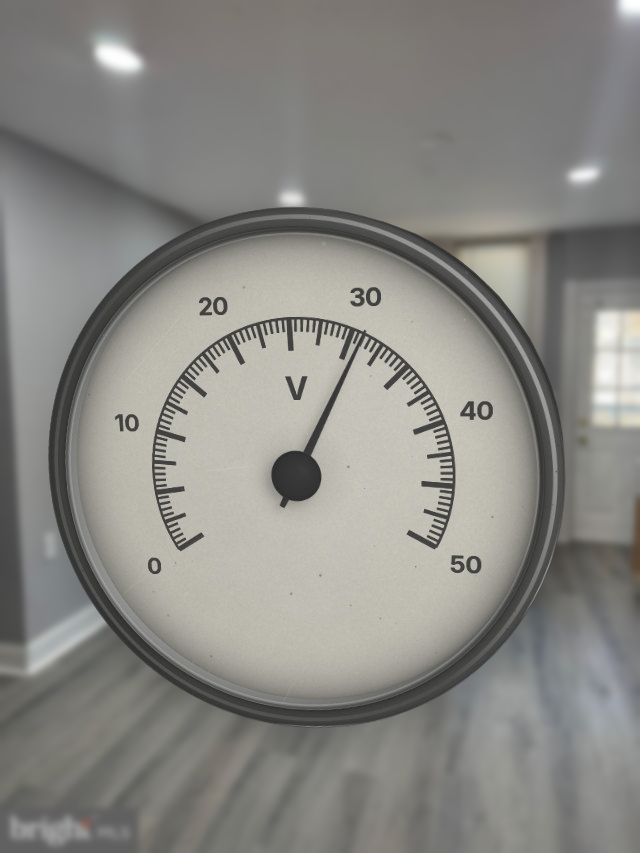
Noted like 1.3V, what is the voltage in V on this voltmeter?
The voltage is 31V
